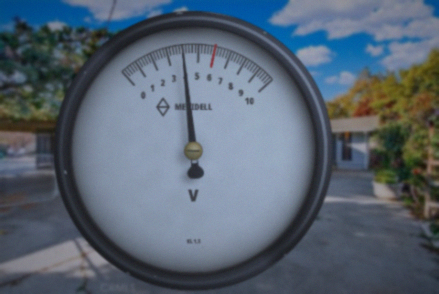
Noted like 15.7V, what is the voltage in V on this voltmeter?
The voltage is 4V
